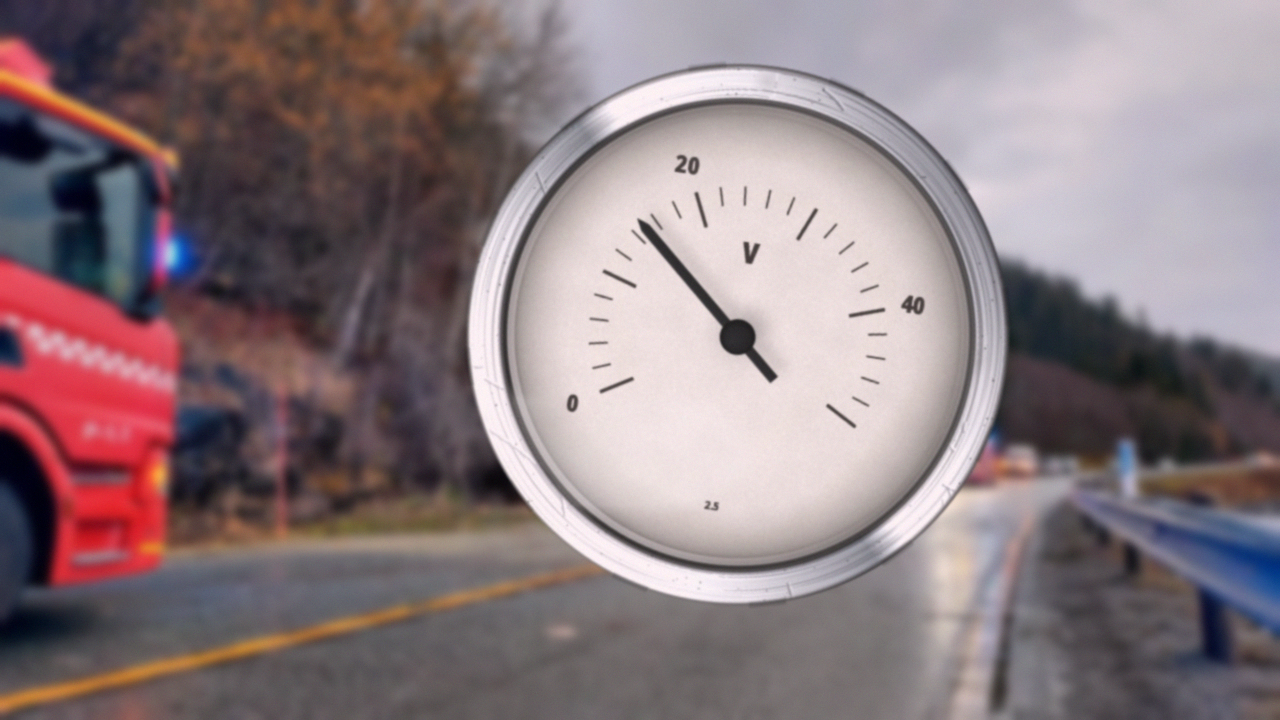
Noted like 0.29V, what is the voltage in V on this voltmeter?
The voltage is 15V
